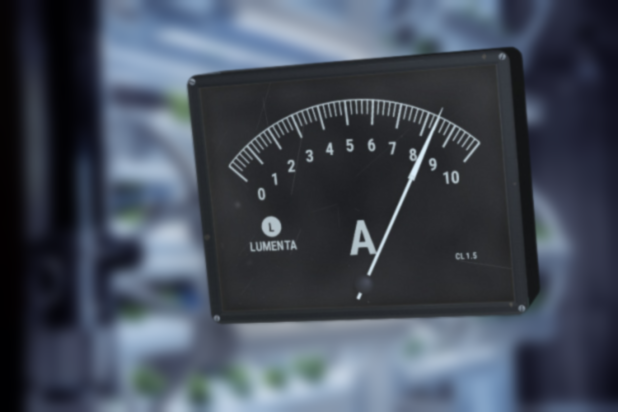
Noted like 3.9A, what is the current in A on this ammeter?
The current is 8.4A
